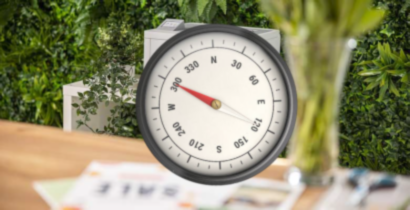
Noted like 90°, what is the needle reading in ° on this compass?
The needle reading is 300°
